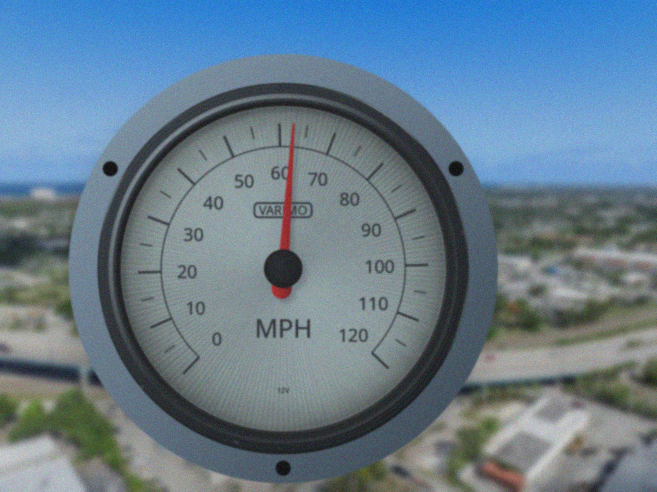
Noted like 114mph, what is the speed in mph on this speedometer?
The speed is 62.5mph
